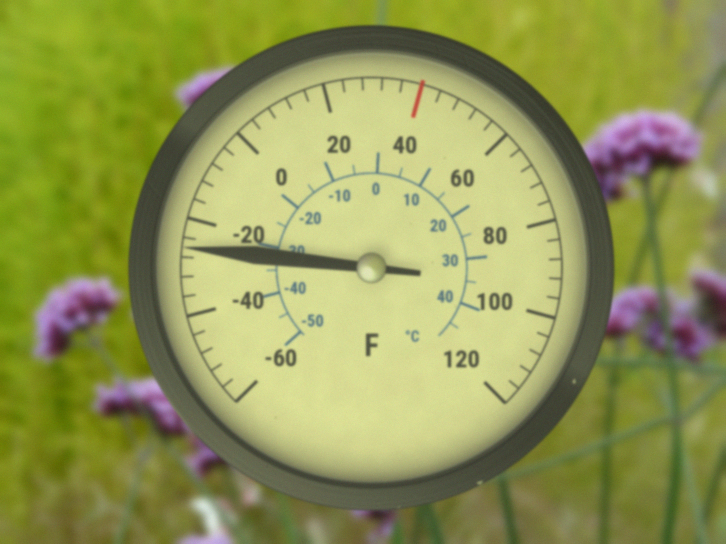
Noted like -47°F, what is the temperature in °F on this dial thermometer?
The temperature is -26°F
